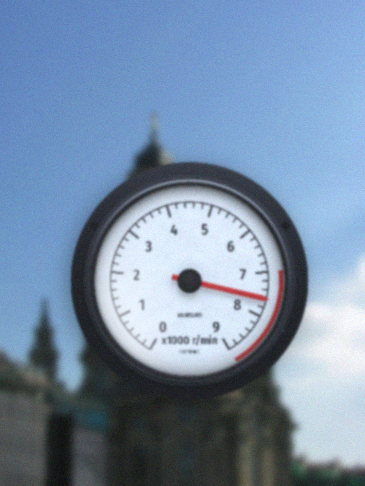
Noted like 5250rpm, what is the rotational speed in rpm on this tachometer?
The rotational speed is 7600rpm
